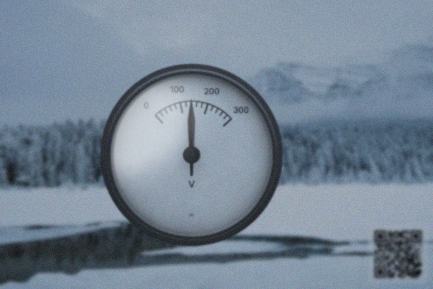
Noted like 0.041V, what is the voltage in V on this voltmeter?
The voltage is 140V
